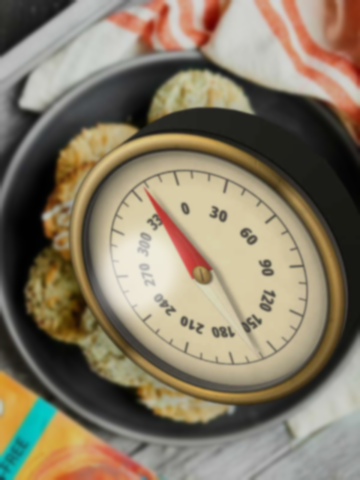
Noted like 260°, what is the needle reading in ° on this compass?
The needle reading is 340°
